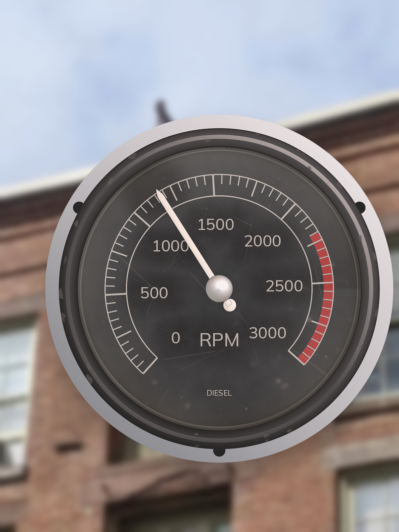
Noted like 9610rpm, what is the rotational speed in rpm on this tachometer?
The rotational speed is 1175rpm
